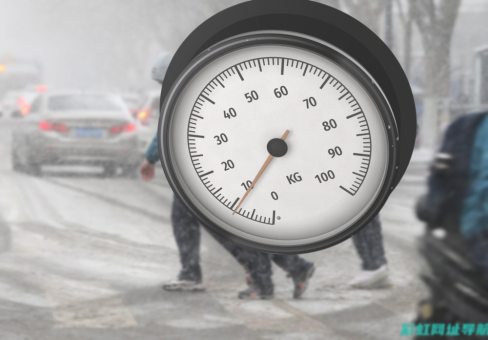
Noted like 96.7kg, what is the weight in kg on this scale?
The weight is 9kg
